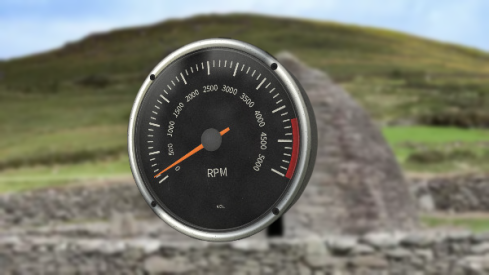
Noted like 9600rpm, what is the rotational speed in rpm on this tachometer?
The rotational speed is 100rpm
